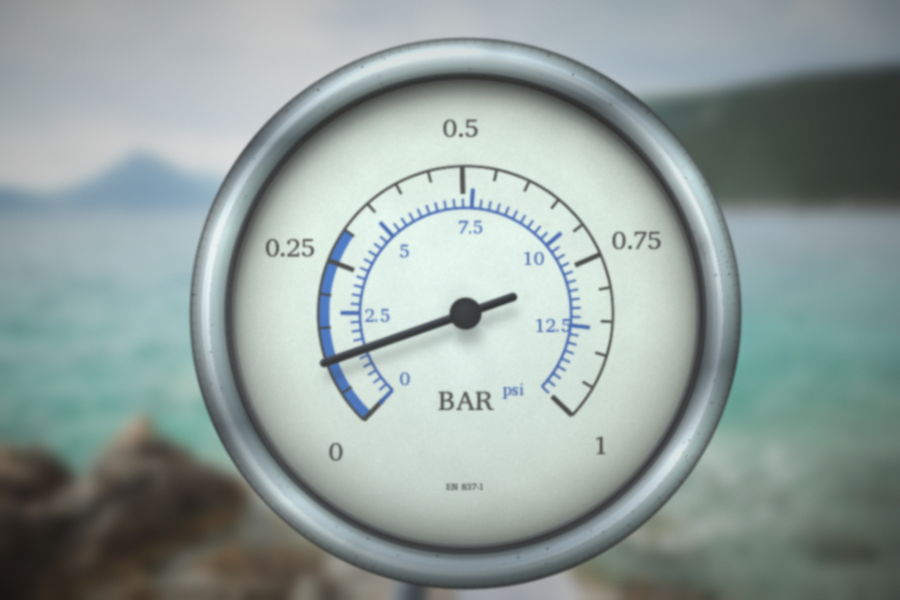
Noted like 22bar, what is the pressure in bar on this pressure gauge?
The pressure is 0.1bar
